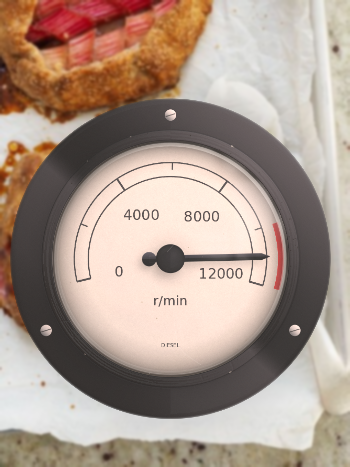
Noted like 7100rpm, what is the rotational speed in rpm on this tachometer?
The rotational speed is 11000rpm
